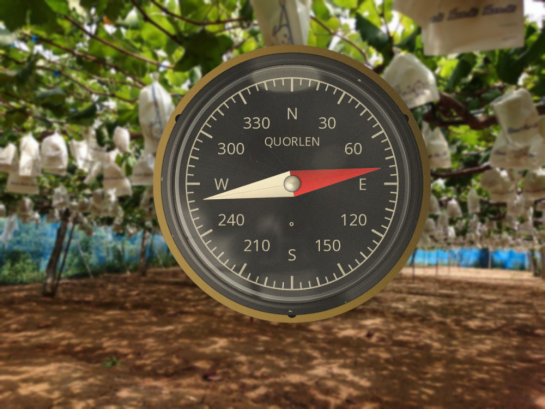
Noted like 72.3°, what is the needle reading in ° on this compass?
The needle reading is 80°
